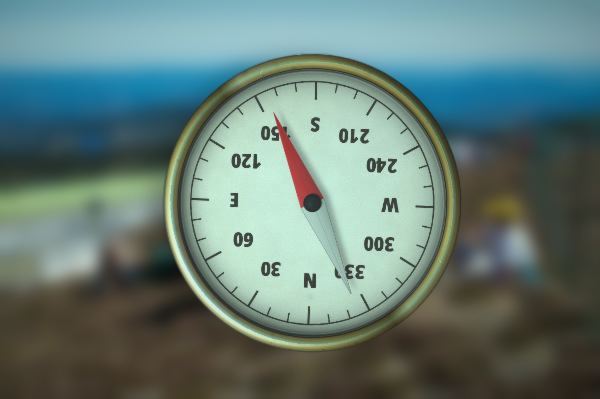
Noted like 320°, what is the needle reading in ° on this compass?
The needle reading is 155°
